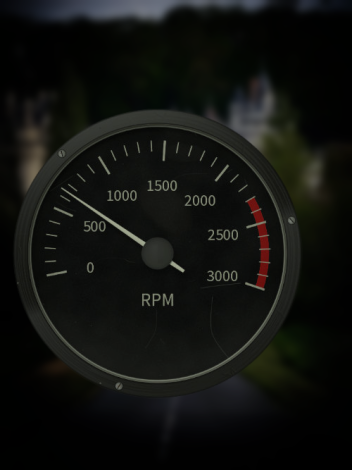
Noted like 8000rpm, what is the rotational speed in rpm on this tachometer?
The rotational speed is 650rpm
